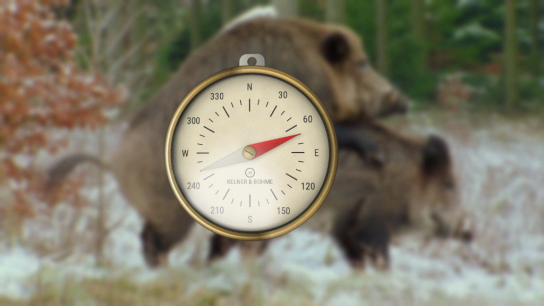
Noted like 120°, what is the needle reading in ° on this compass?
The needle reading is 70°
